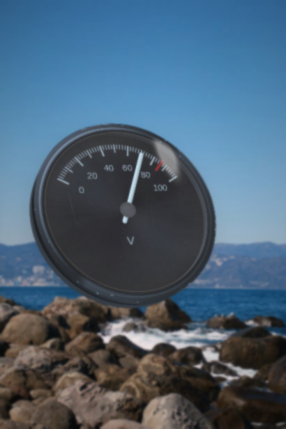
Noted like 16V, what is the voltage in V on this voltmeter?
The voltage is 70V
